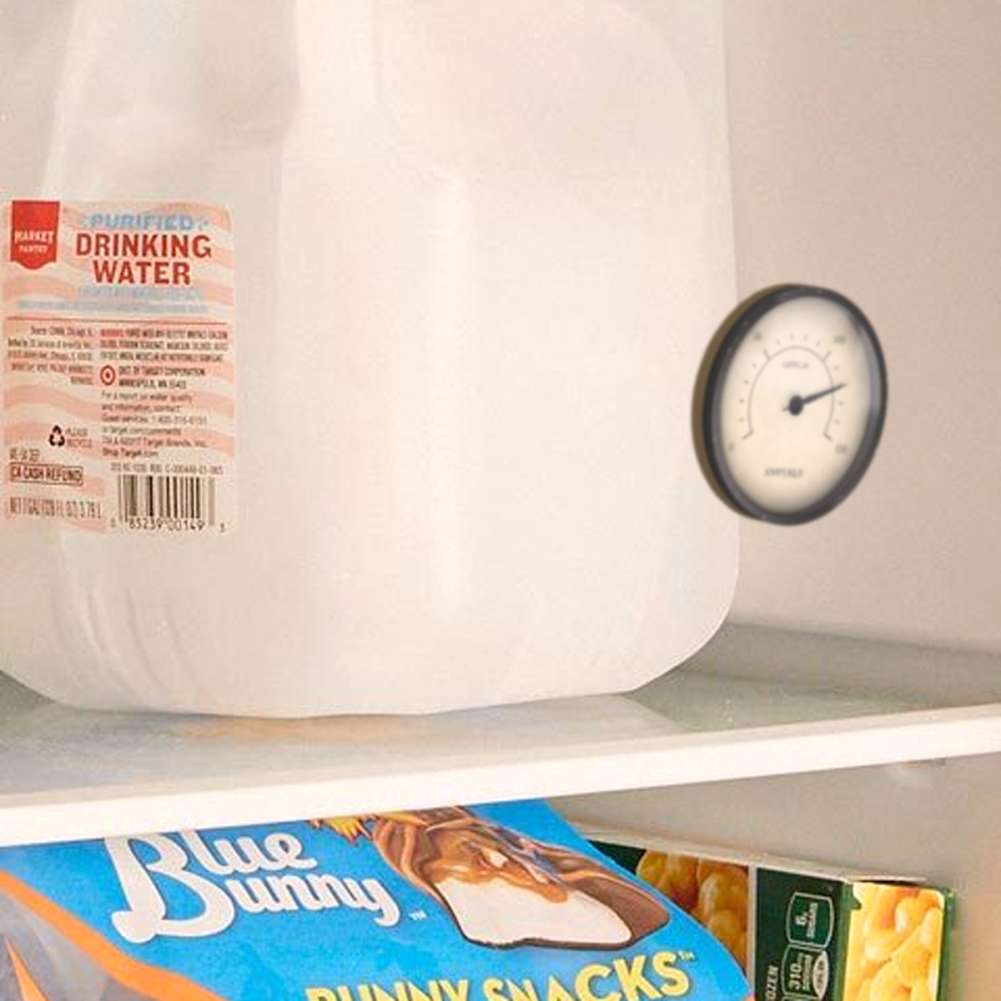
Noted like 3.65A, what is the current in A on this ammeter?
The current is 120A
